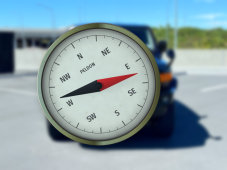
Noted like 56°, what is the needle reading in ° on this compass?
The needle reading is 105°
